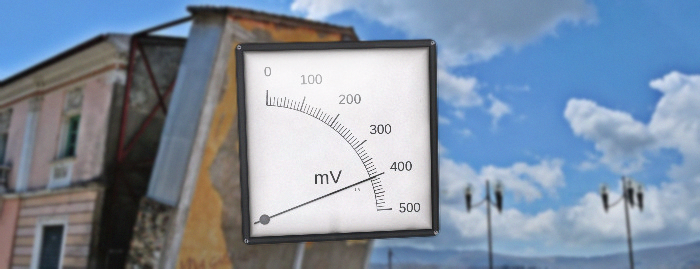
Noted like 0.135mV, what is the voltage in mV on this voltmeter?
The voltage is 400mV
